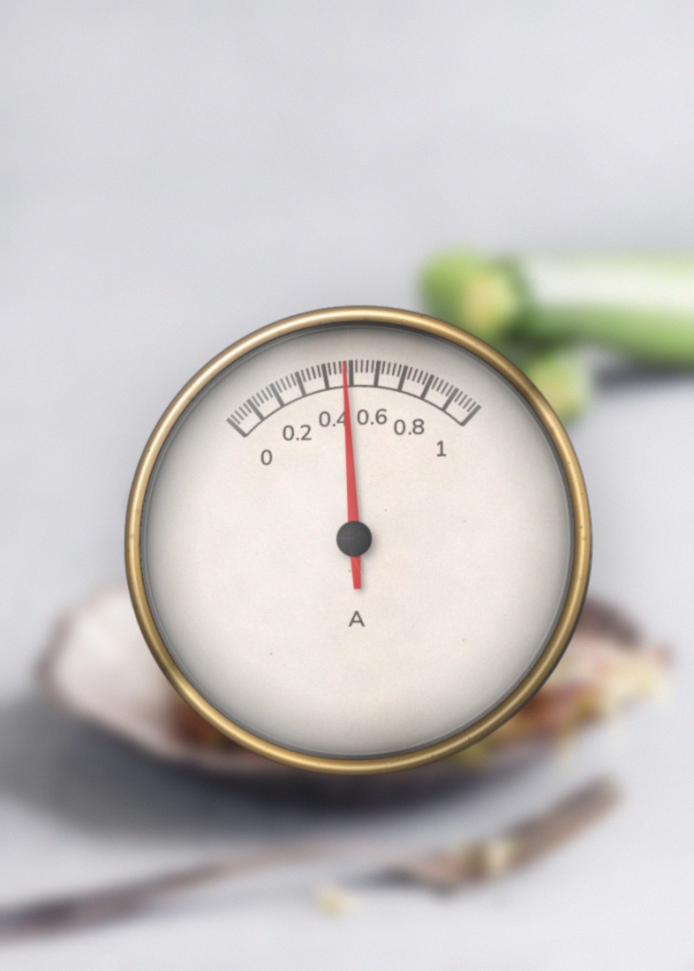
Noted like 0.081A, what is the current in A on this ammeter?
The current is 0.48A
